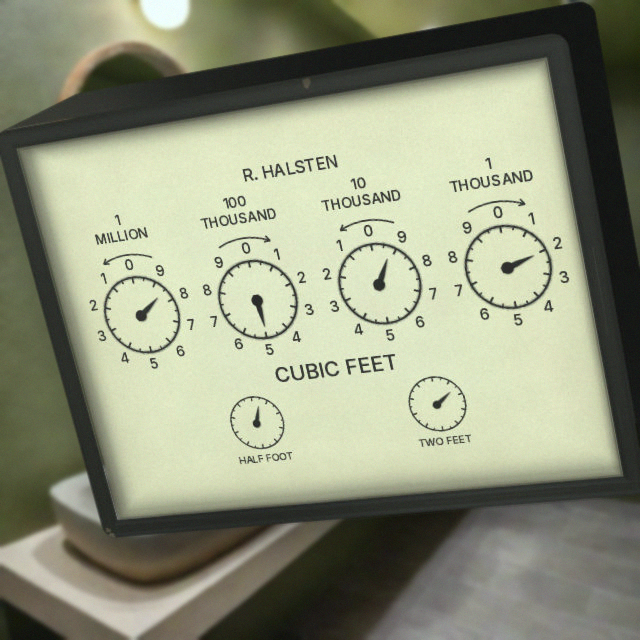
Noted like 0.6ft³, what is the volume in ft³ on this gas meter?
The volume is 849200ft³
